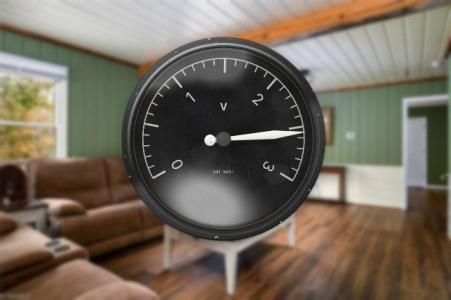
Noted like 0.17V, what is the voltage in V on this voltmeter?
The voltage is 2.55V
